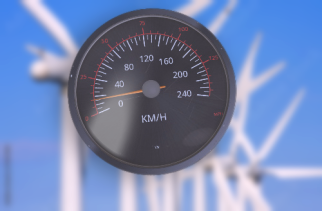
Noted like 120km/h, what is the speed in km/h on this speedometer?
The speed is 15km/h
